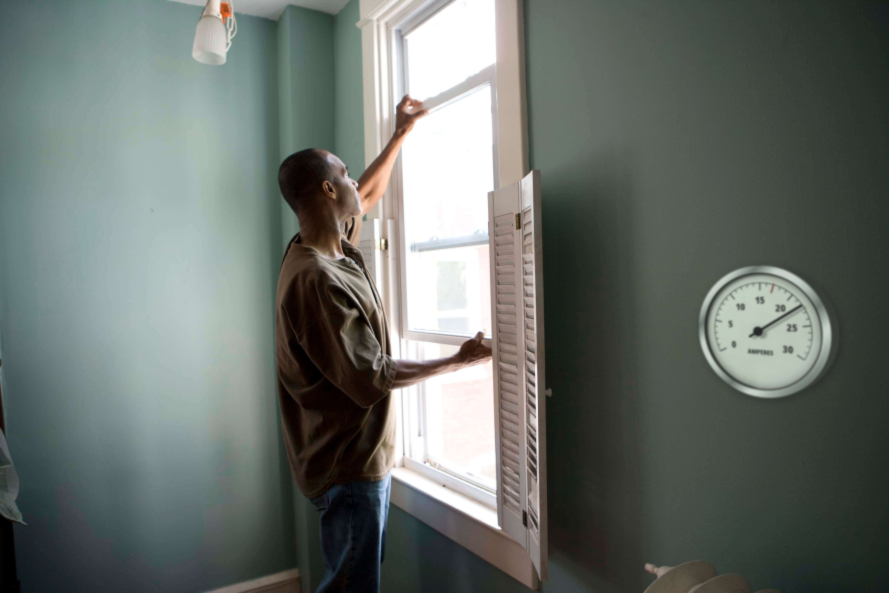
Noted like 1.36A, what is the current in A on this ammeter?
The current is 22A
